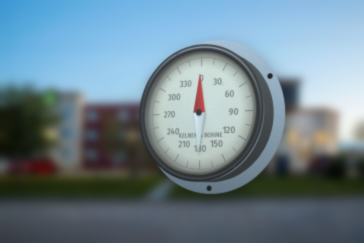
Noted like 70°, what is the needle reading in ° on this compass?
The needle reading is 0°
